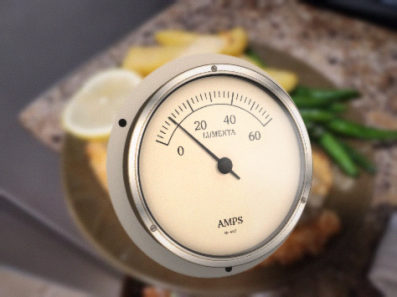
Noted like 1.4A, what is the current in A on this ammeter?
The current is 10A
